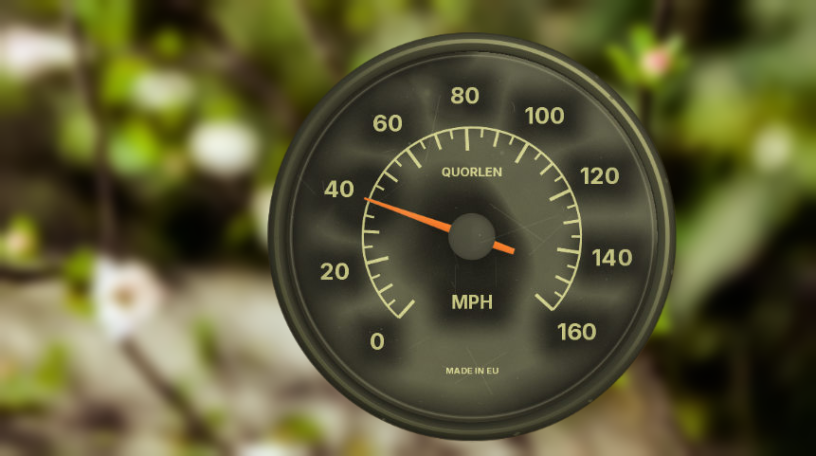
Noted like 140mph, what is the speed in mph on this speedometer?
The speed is 40mph
